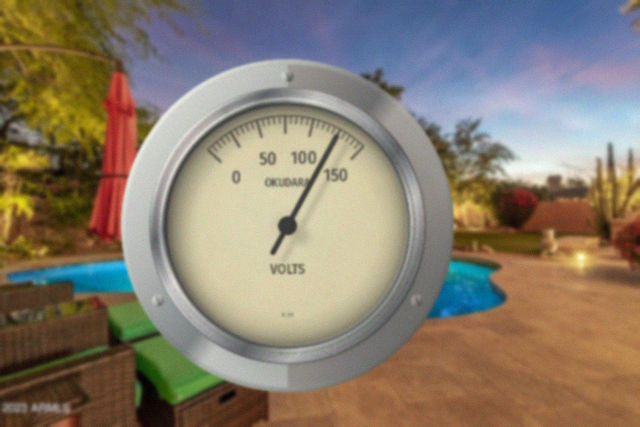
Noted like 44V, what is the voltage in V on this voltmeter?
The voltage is 125V
